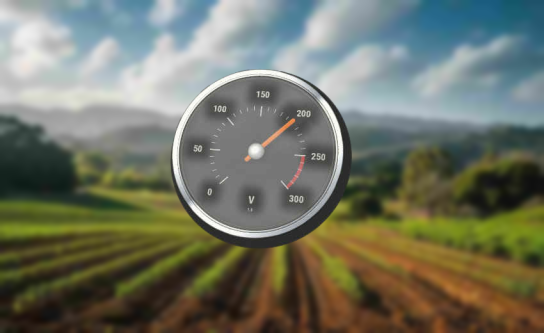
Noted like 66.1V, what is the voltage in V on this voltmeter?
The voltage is 200V
